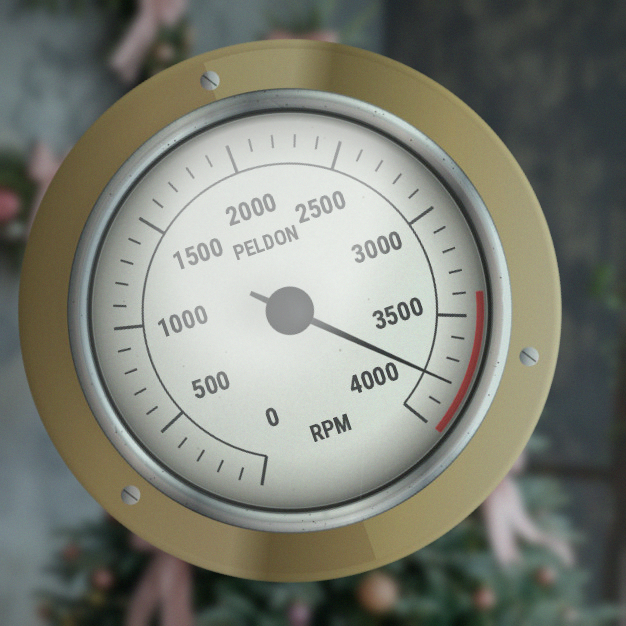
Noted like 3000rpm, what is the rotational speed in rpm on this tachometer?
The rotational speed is 3800rpm
